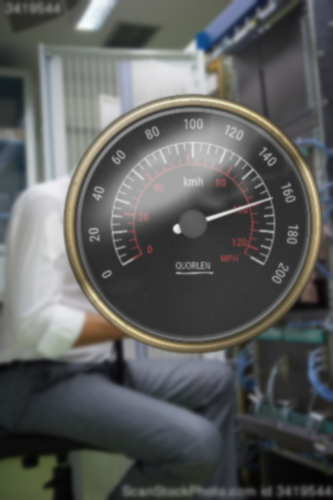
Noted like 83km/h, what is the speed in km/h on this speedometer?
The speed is 160km/h
